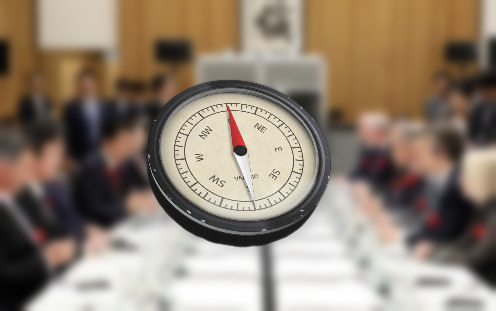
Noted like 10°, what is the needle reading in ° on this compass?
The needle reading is 0°
